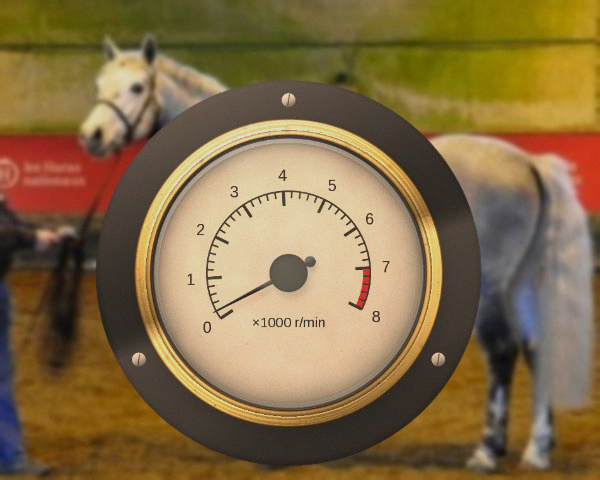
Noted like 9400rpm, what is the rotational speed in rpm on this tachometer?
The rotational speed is 200rpm
